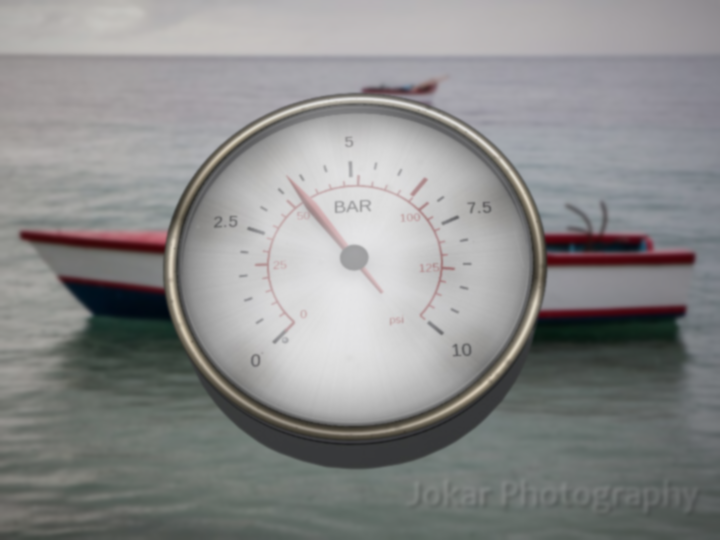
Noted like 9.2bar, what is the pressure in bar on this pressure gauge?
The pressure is 3.75bar
